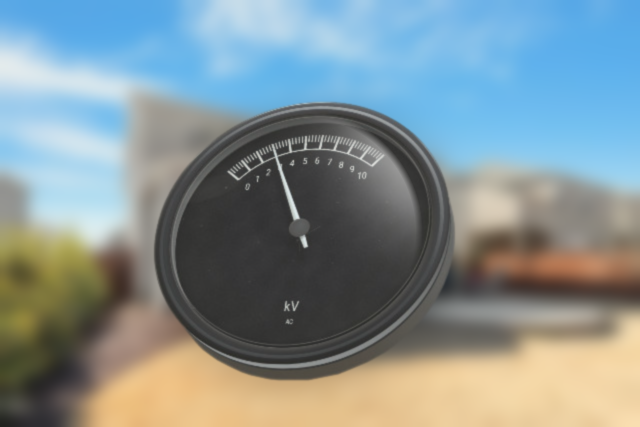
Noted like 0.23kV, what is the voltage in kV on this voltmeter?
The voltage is 3kV
